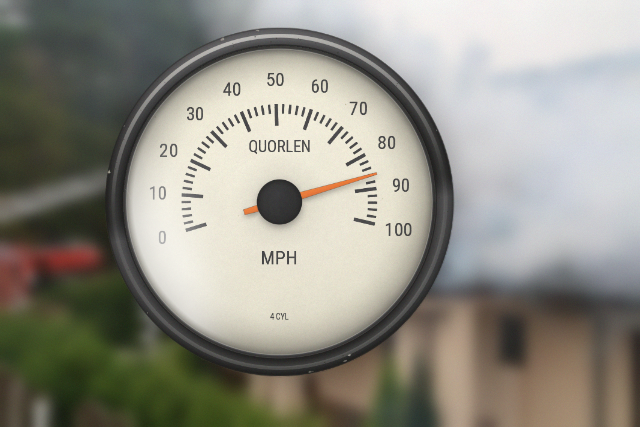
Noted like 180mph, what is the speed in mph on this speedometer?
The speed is 86mph
